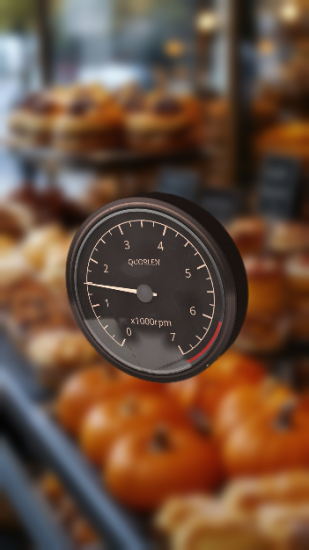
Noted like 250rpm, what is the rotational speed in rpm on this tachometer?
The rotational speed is 1500rpm
